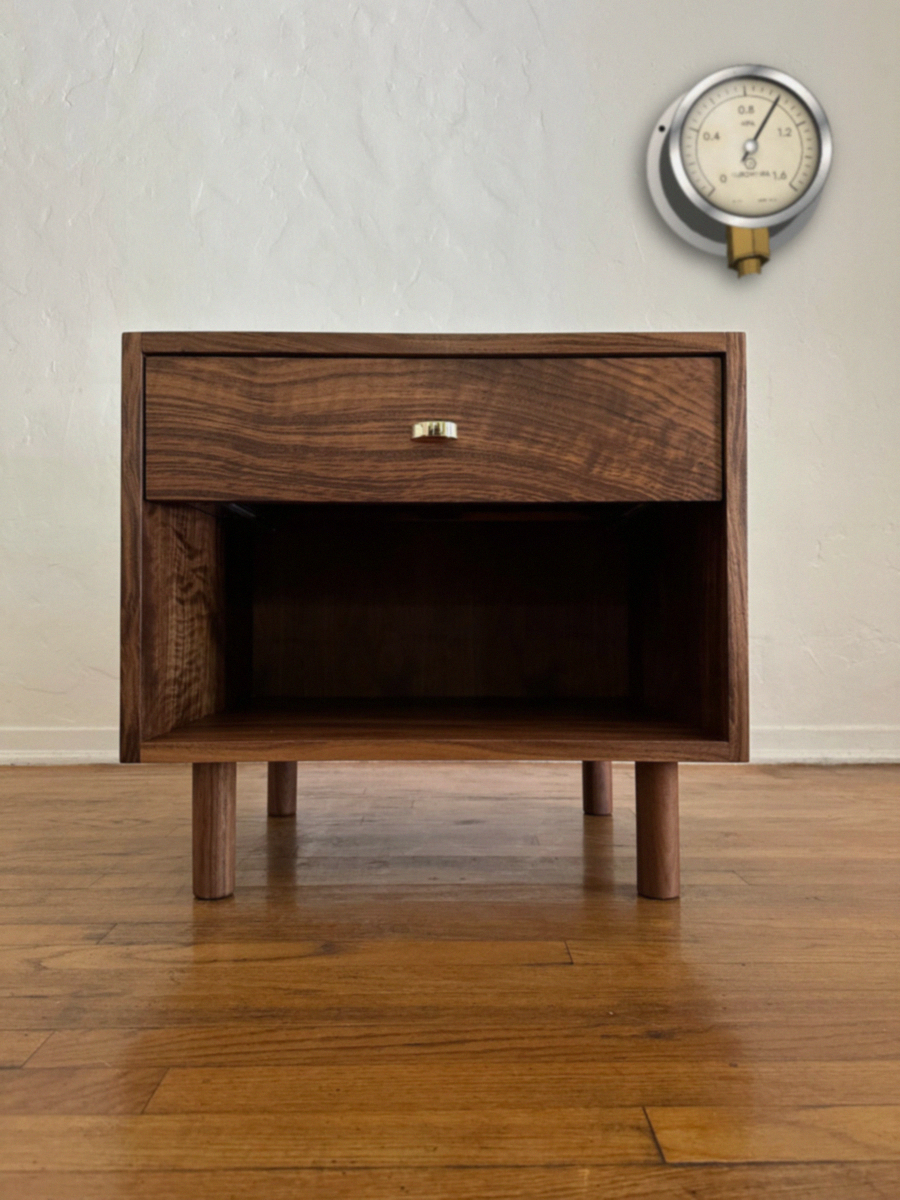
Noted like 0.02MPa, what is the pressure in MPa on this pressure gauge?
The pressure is 1MPa
